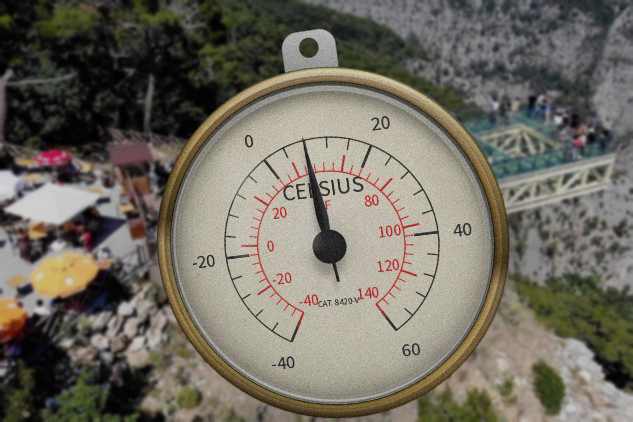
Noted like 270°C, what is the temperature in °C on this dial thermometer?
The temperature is 8°C
